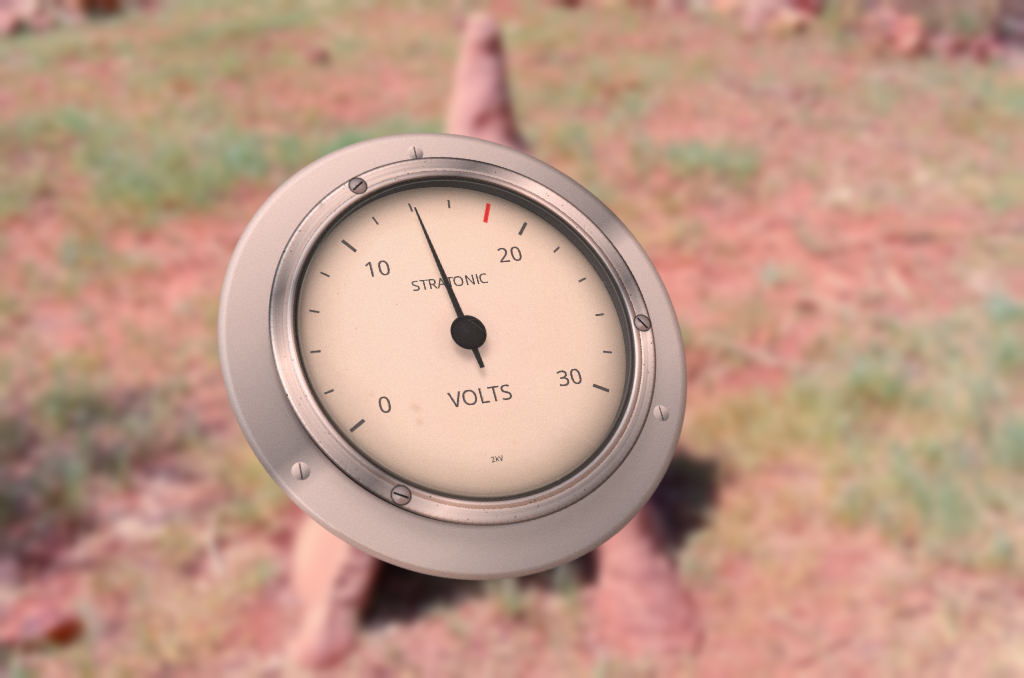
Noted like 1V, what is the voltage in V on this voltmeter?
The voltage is 14V
